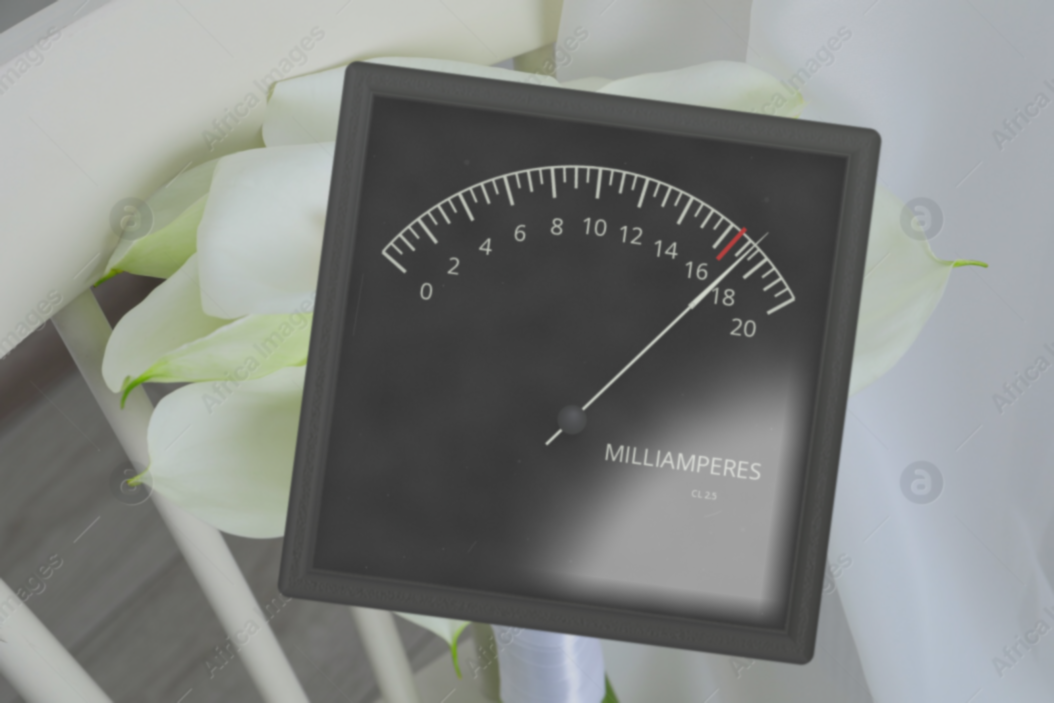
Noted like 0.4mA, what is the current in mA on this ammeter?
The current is 17.25mA
